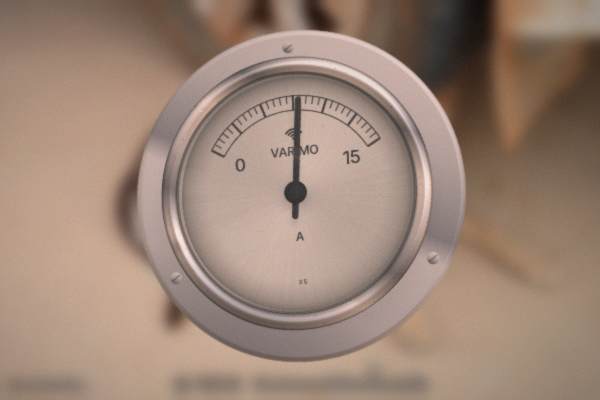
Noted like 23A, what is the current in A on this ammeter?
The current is 8A
